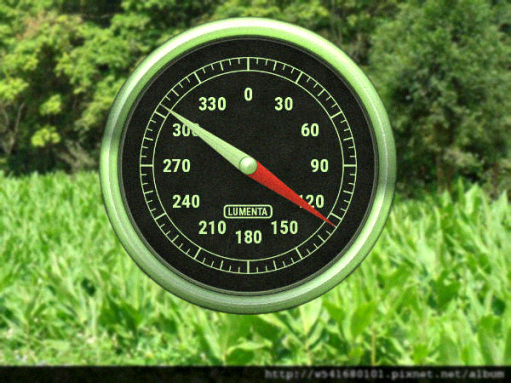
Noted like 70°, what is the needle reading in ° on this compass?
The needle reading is 125°
